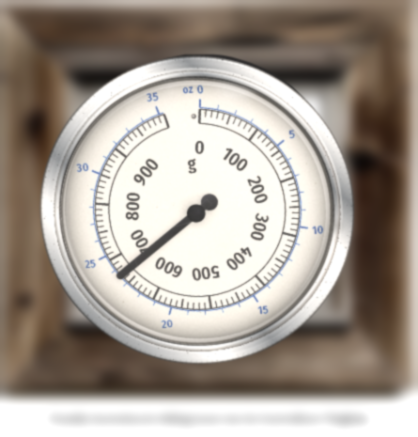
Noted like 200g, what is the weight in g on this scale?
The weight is 670g
